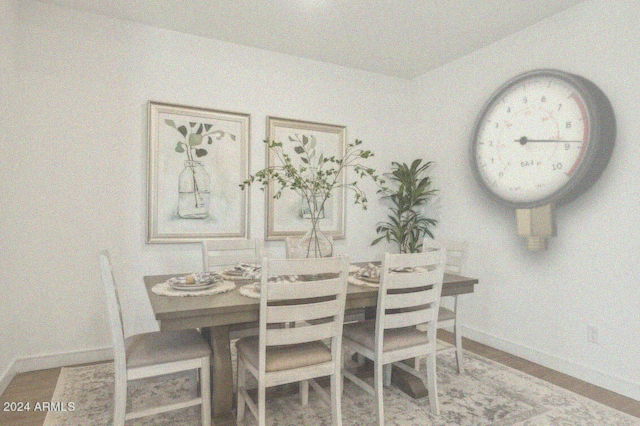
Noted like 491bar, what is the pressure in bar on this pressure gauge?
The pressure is 8.8bar
